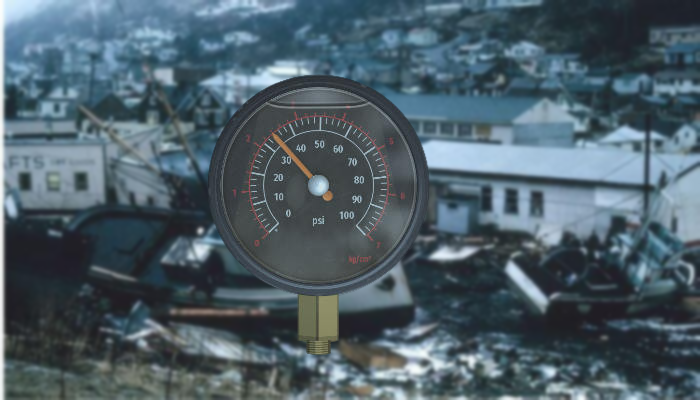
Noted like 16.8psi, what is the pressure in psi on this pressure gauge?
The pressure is 34psi
